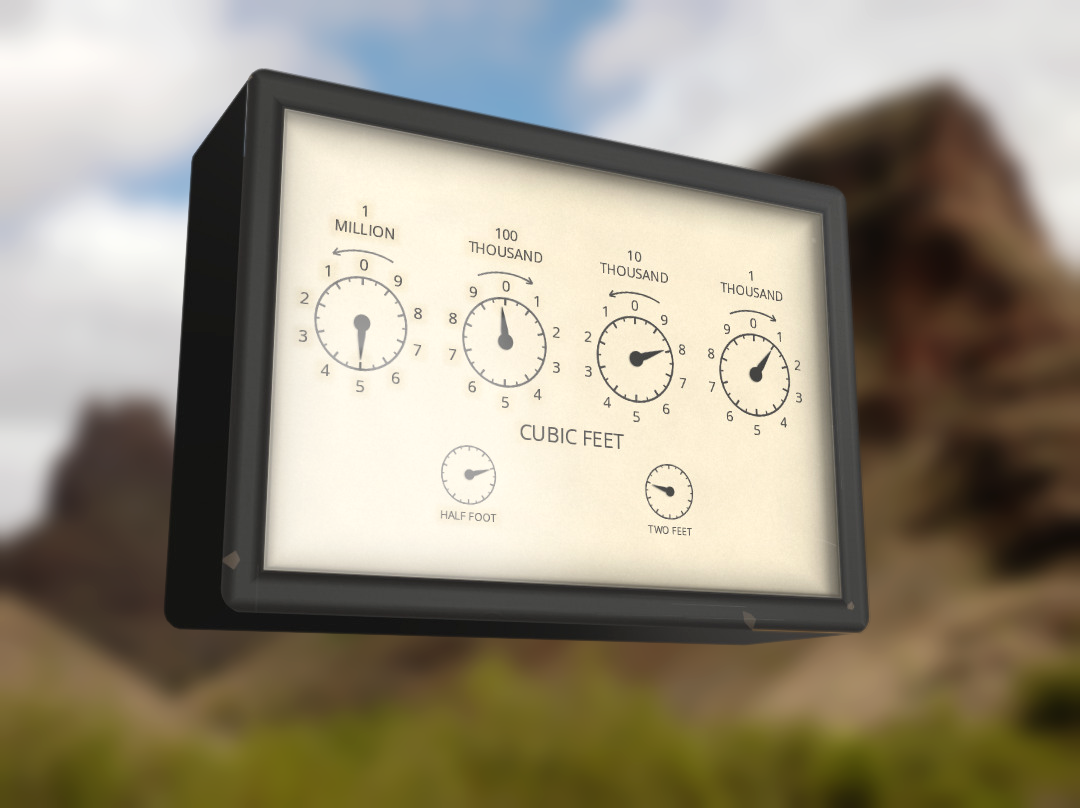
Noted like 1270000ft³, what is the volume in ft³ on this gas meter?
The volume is 498100ft³
